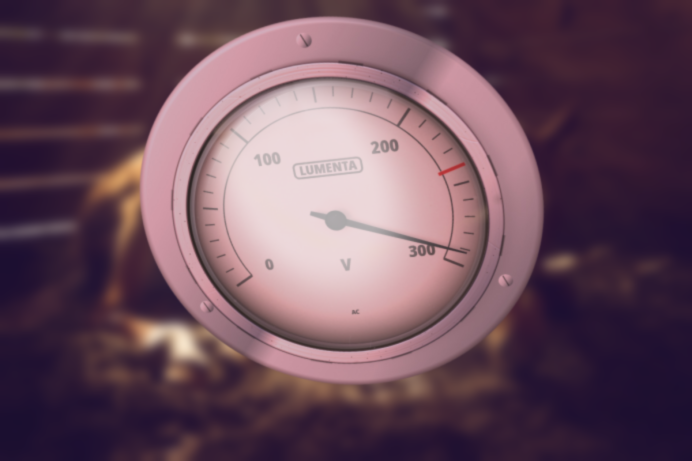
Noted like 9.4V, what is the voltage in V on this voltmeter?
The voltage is 290V
